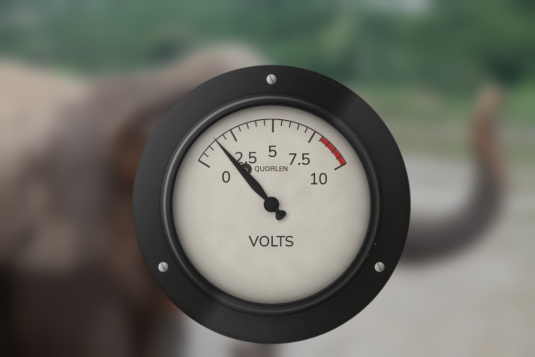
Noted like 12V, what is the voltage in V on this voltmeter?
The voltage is 1.5V
